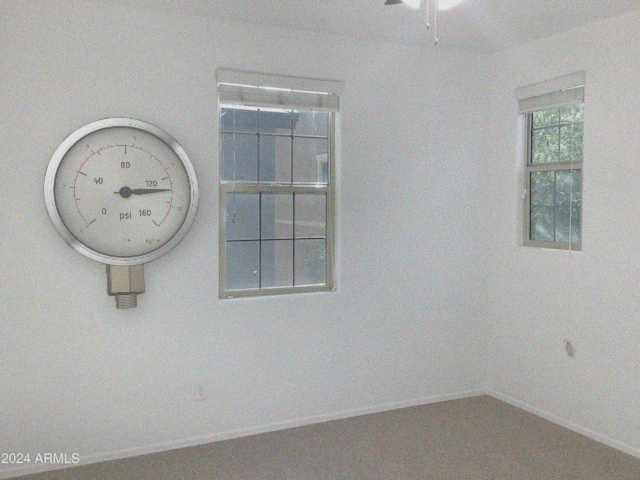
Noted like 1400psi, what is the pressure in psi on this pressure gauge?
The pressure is 130psi
